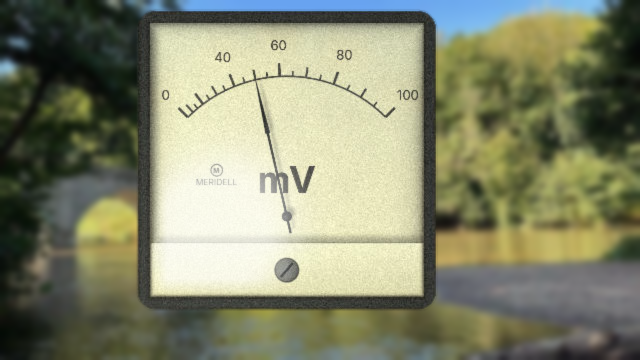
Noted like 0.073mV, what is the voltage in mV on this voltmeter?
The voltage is 50mV
